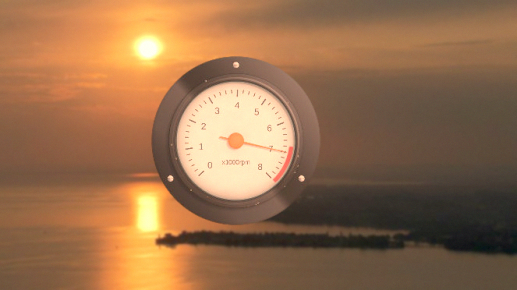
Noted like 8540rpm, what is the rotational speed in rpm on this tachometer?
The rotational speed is 7000rpm
